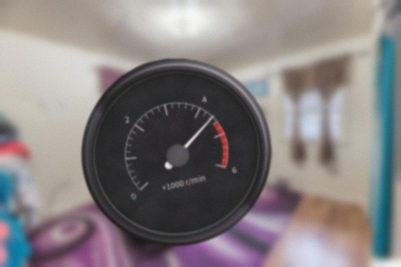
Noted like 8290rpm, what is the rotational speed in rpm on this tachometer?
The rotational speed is 4400rpm
